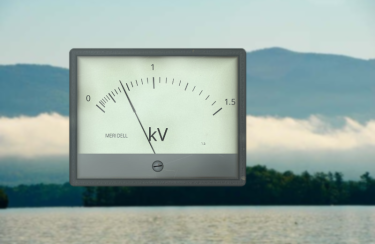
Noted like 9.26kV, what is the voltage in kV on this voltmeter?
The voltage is 0.7kV
